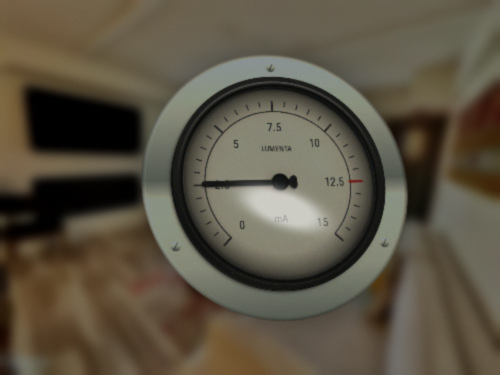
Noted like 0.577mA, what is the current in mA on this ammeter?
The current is 2.5mA
